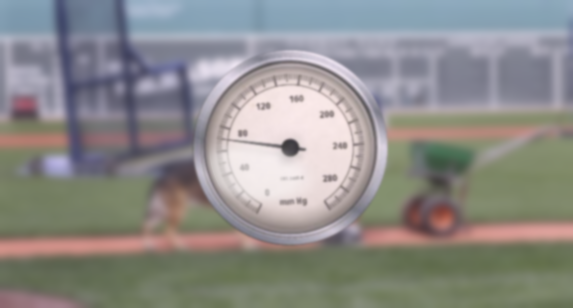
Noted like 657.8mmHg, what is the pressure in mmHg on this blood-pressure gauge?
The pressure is 70mmHg
